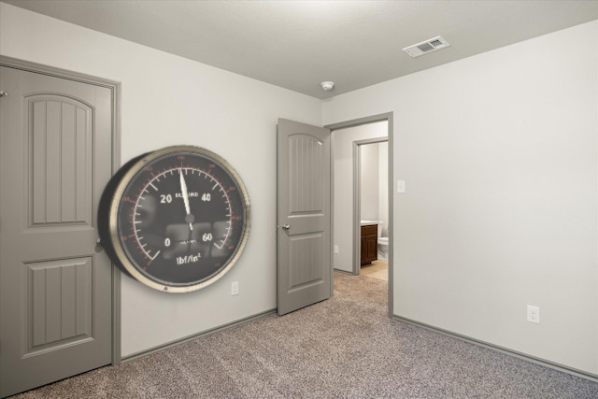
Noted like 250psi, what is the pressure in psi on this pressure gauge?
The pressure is 28psi
